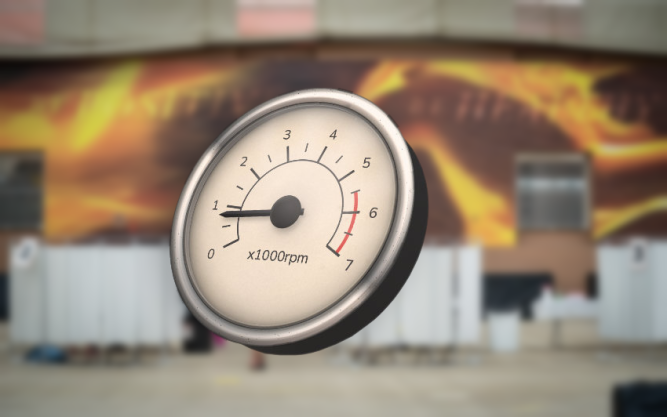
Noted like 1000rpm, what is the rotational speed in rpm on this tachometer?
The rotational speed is 750rpm
